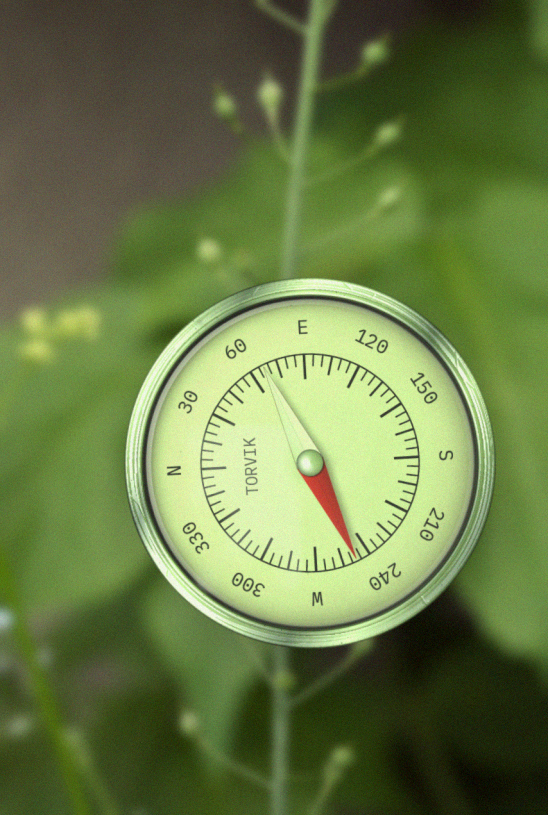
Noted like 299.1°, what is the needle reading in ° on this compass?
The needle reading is 247.5°
